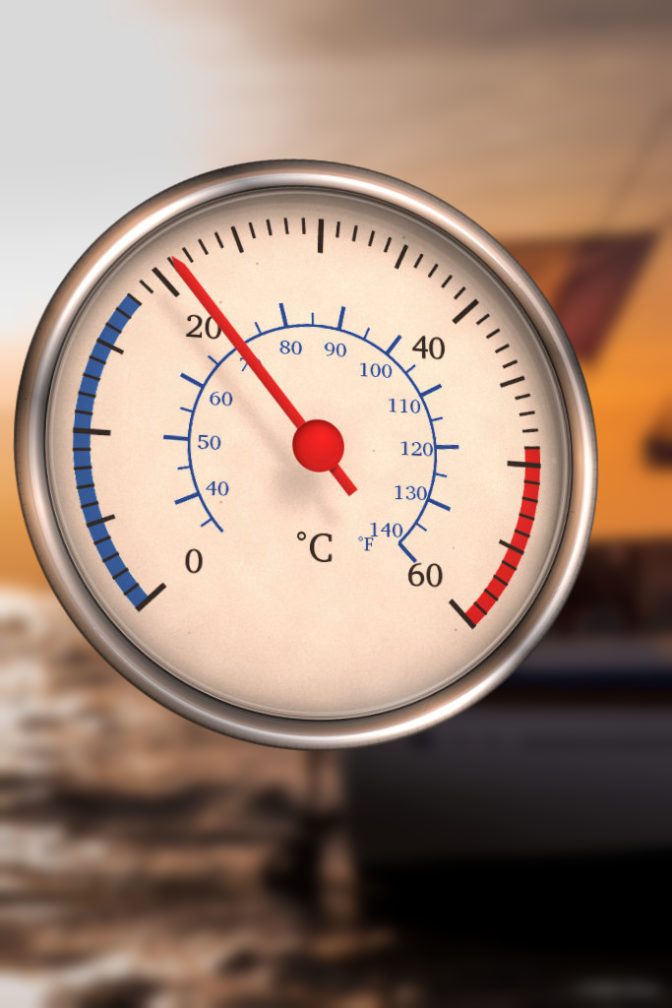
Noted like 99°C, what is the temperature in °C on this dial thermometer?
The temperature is 21°C
